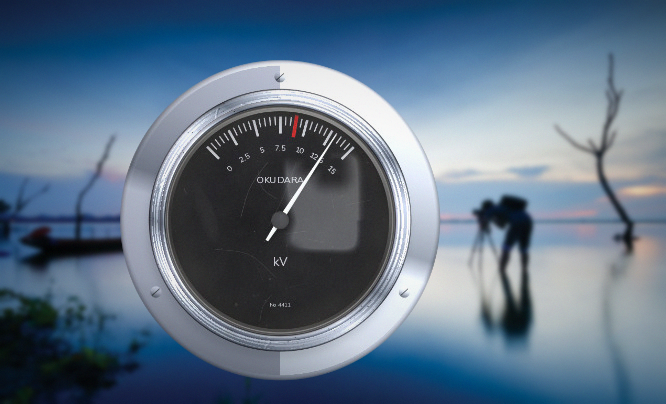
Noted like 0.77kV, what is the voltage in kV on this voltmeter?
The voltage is 13kV
